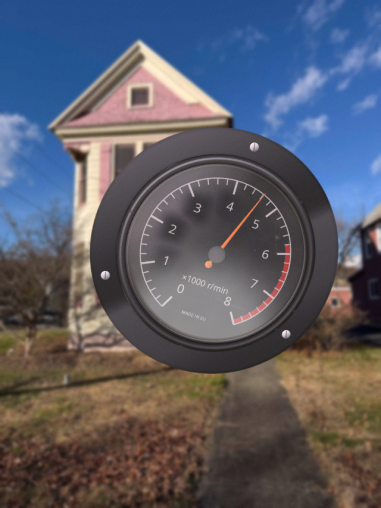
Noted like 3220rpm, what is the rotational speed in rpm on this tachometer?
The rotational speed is 4600rpm
